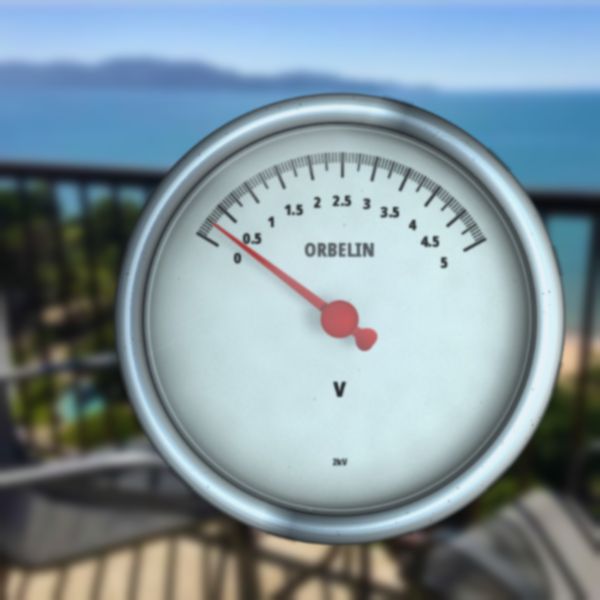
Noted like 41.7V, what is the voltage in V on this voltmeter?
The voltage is 0.25V
